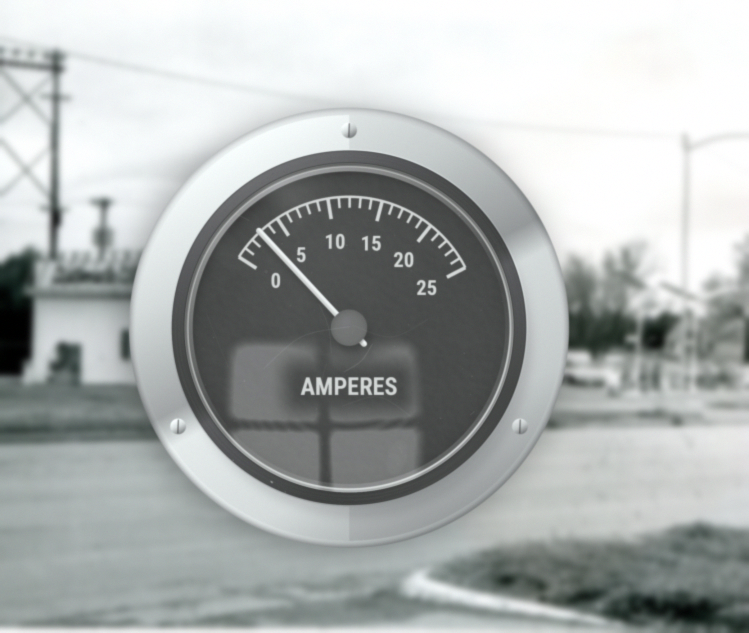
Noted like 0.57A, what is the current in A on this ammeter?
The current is 3A
